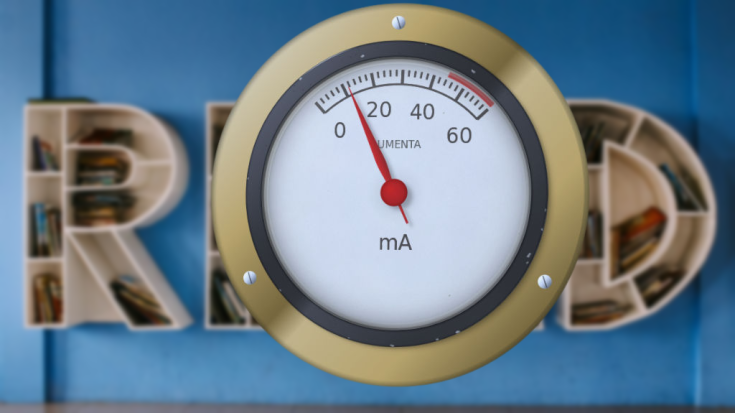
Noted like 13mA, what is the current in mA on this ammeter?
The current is 12mA
